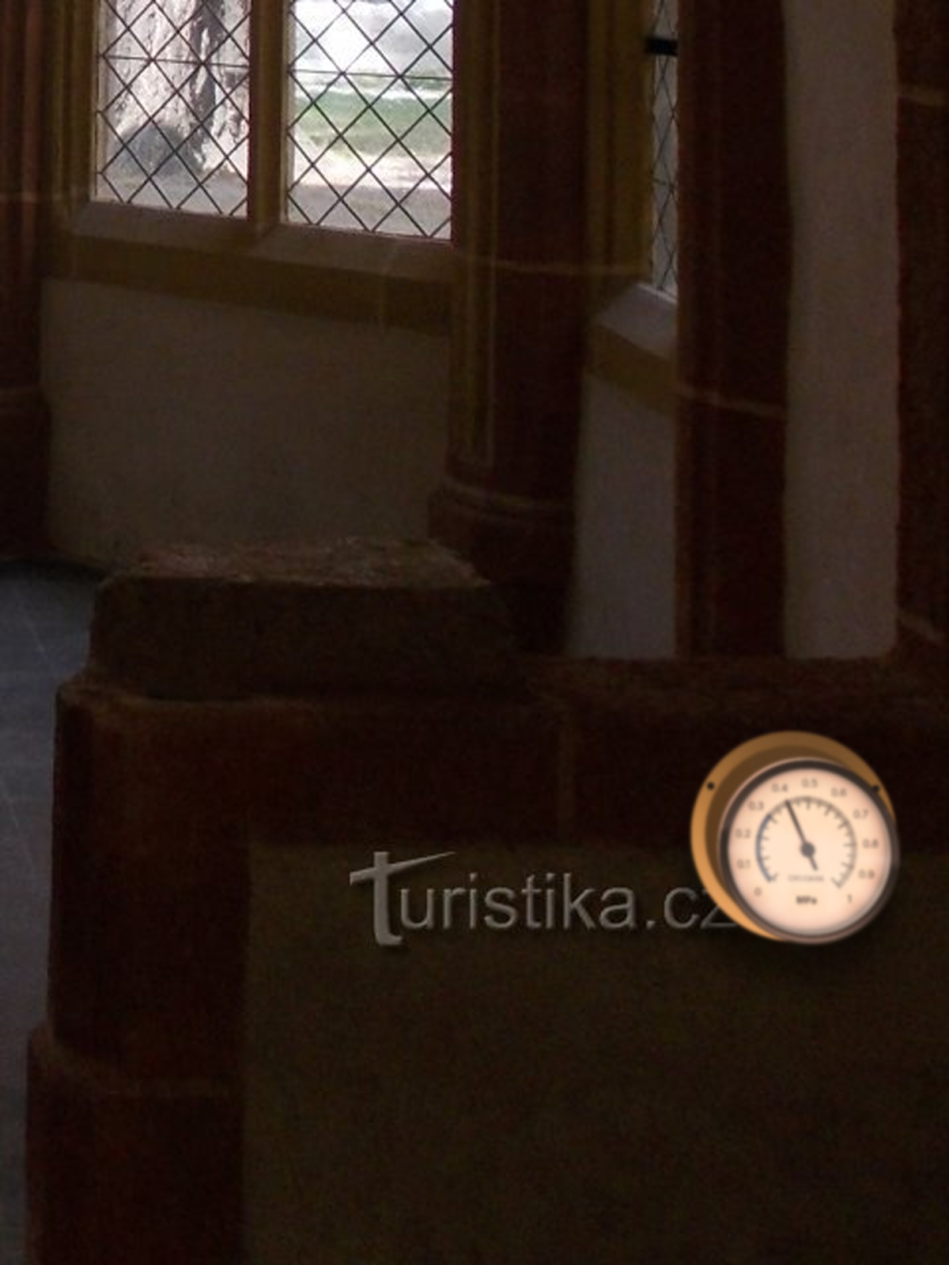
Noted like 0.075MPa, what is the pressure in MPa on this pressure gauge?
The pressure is 0.4MPa
